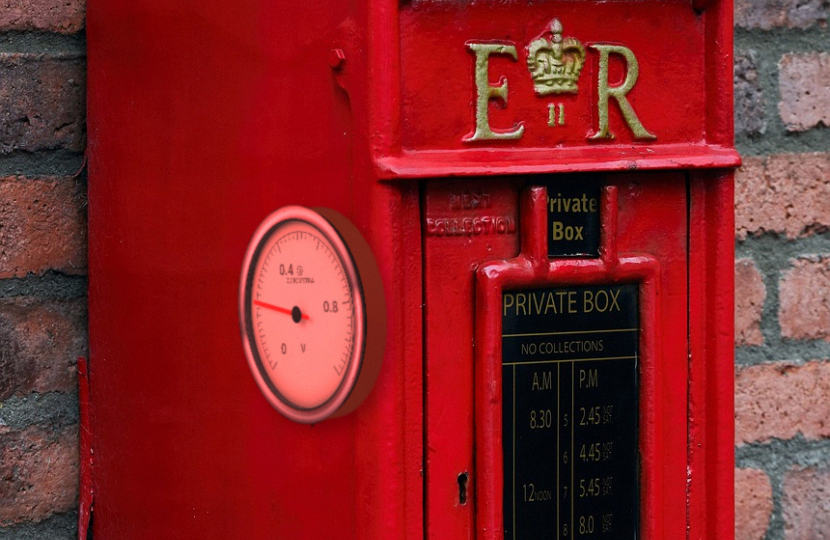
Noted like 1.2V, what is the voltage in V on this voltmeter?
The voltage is 0.2V
